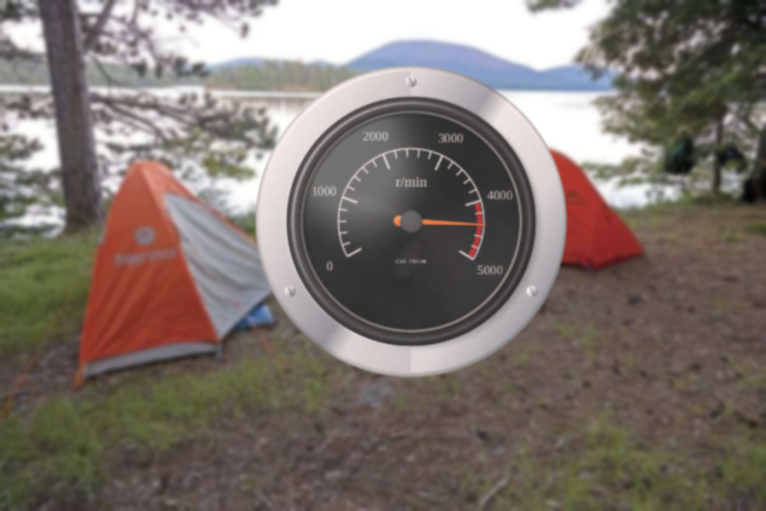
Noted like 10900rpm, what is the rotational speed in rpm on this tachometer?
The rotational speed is 4400rpm
